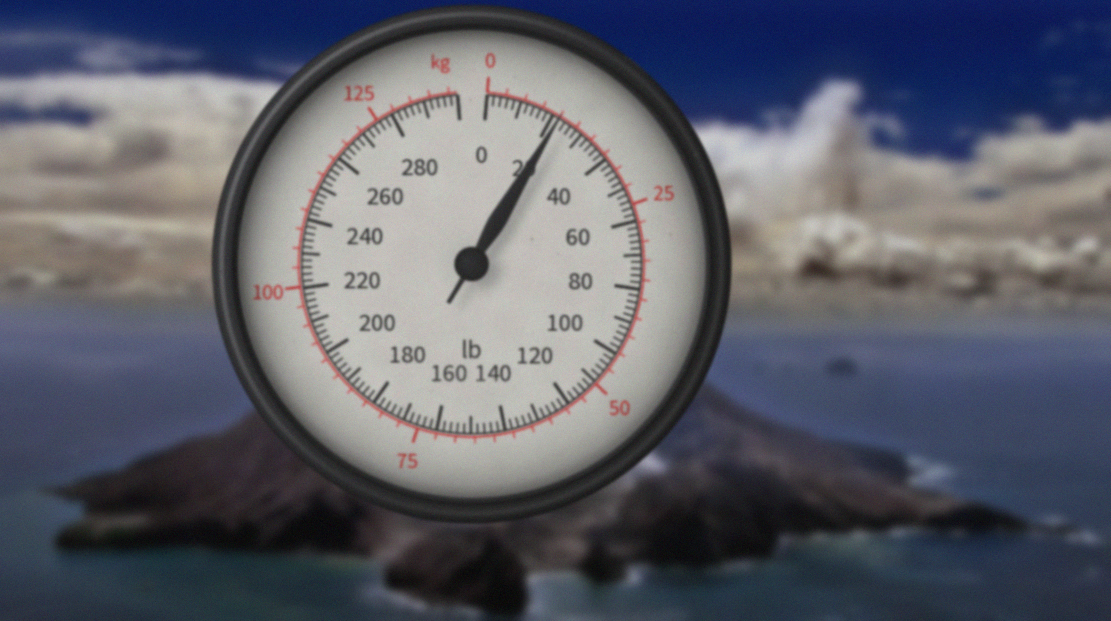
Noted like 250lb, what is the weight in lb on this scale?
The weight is 22lb
